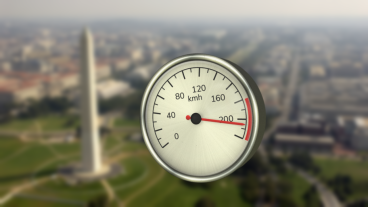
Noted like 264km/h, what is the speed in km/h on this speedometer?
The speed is 205km/h
